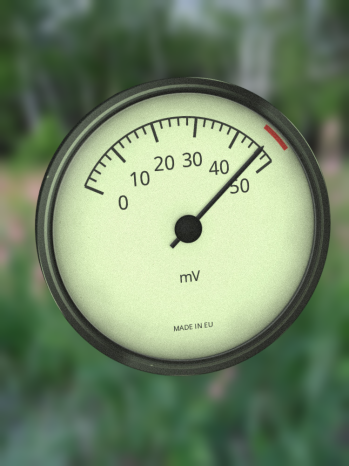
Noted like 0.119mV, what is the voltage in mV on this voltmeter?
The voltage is 46mV
